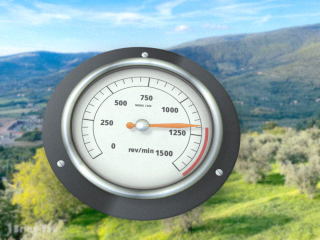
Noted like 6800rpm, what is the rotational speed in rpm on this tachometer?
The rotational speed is 1200rpm
